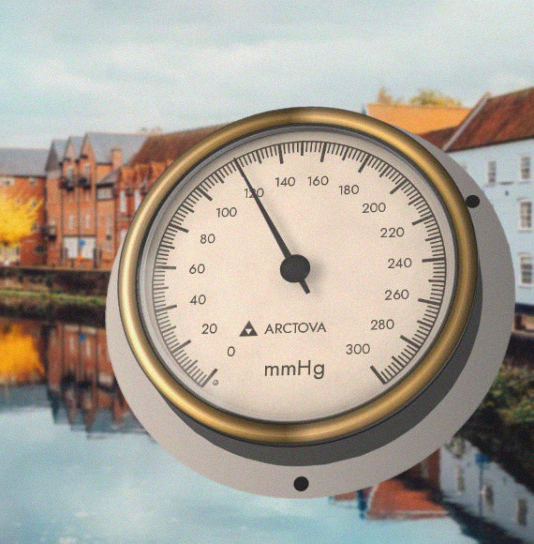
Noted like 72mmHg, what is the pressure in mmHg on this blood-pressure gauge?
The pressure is 120mmHg
